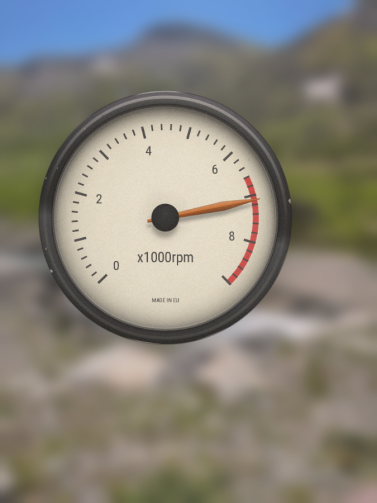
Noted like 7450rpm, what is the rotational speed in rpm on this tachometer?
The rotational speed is 7100rpm
